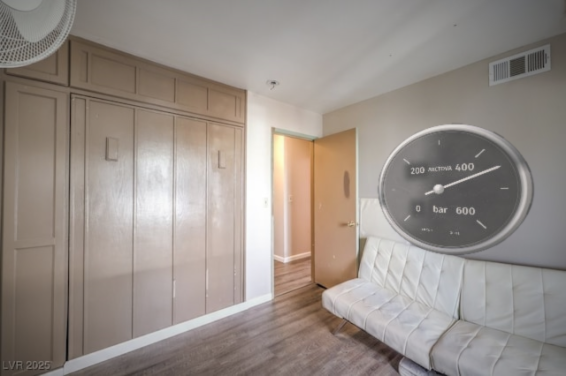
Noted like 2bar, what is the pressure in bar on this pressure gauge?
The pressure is 450bar
